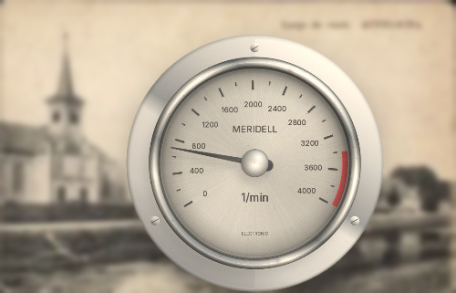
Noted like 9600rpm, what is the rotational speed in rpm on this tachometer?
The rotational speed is 700rpm
